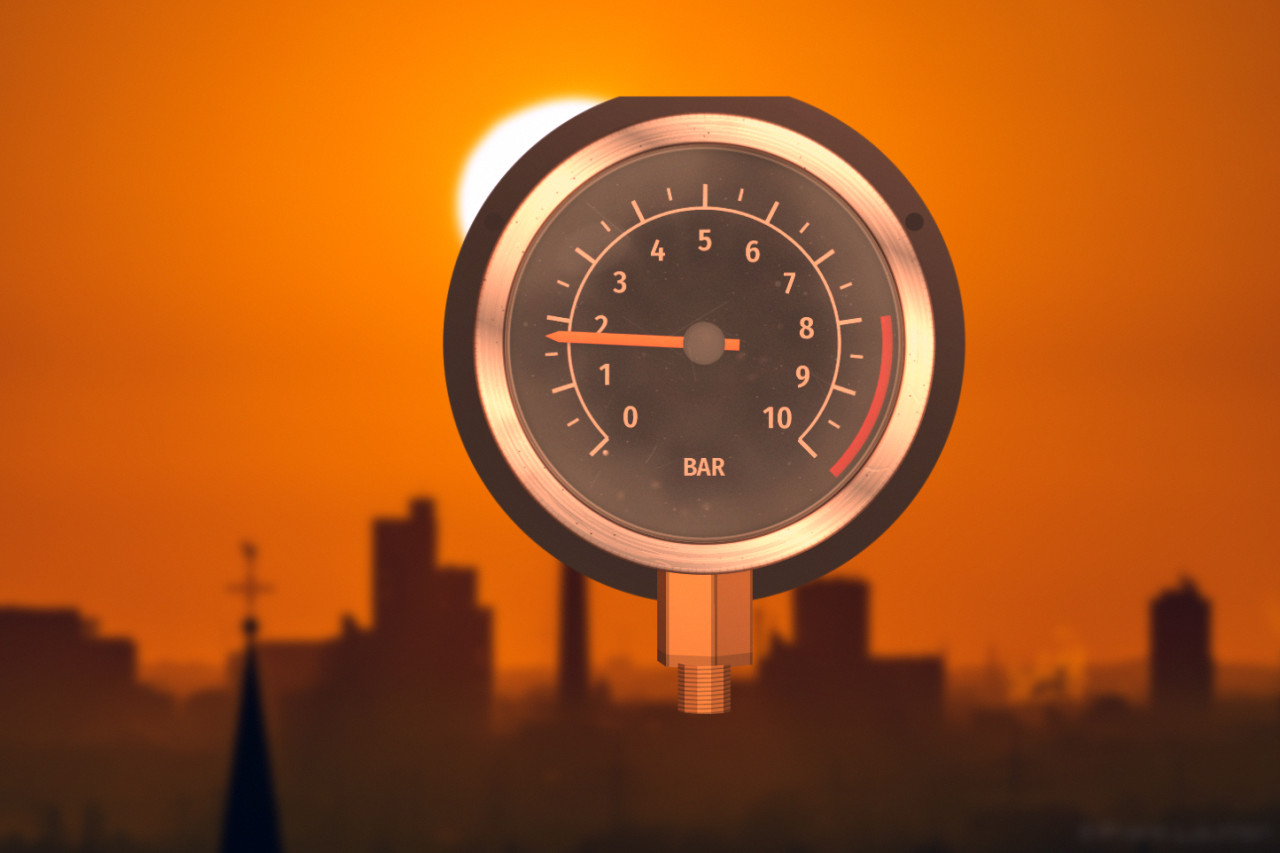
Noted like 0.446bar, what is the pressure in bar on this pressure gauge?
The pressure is 1.75bar
